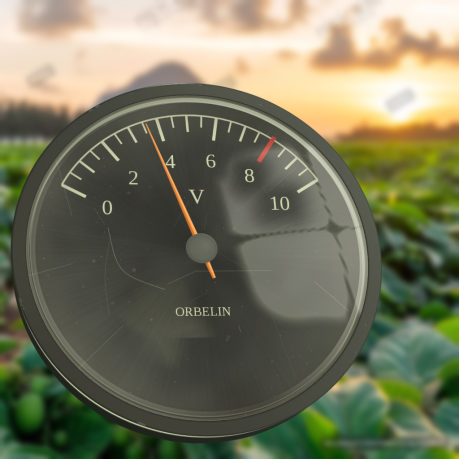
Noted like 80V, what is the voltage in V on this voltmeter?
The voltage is 3.5V
